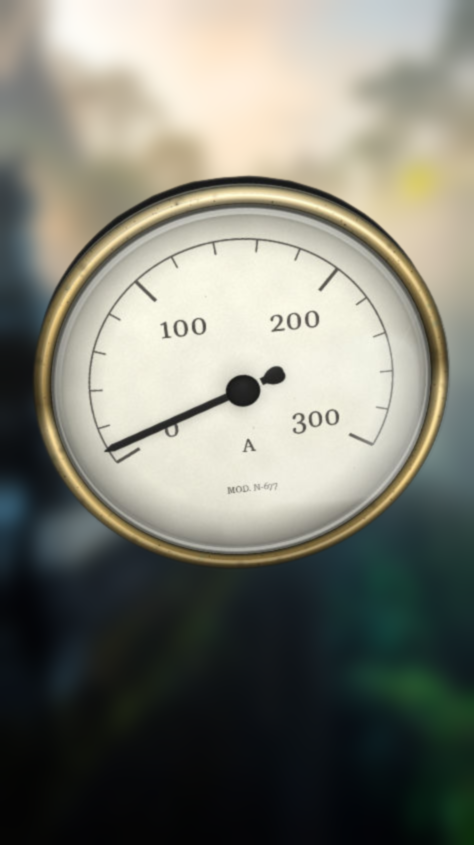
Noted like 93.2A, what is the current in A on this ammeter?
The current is 10A
